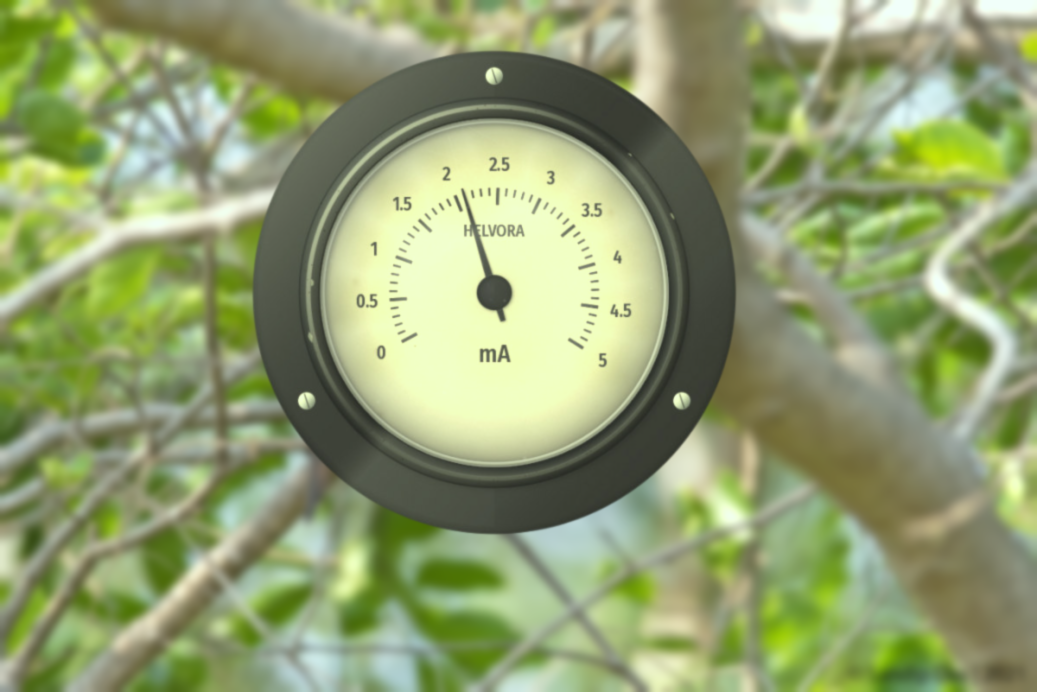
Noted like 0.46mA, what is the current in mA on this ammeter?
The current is 2.1mA
